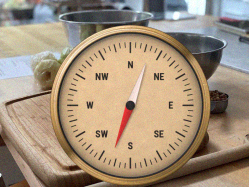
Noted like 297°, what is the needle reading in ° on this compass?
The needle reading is 200°
